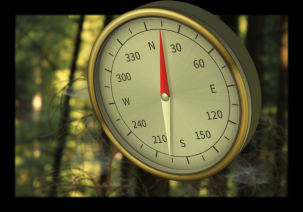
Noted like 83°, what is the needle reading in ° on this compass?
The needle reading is 15°
